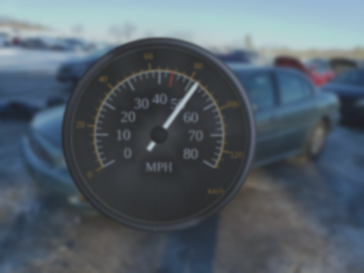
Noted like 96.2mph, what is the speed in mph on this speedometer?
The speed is 52mph
